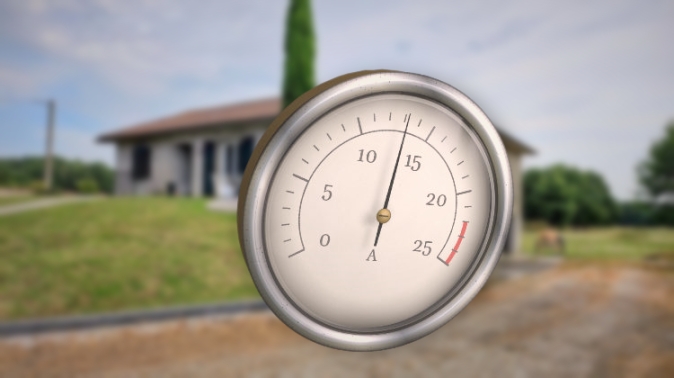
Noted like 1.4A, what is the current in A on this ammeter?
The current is 13A
